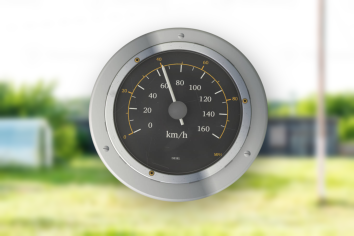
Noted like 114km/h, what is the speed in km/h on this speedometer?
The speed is 65km/h
